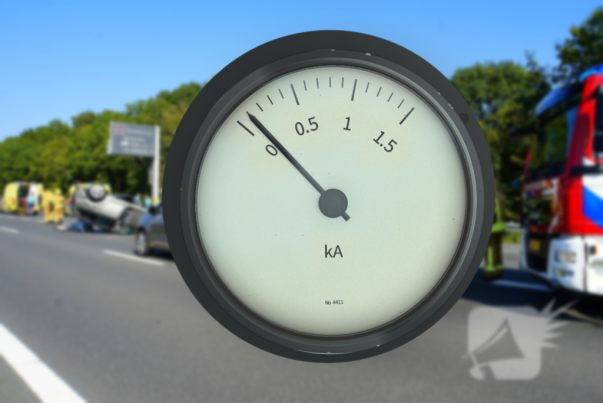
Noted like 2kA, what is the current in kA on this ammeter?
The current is 0.1kA
